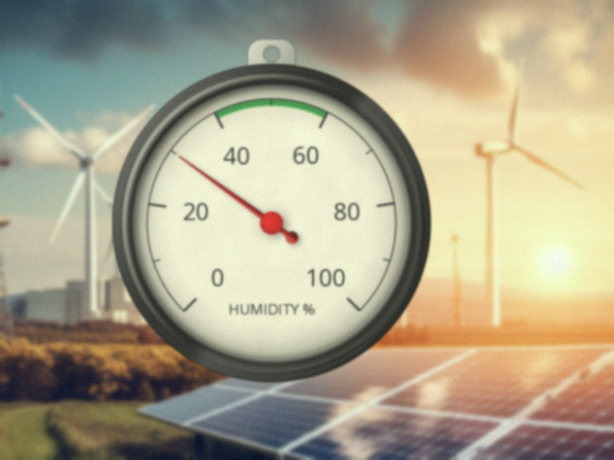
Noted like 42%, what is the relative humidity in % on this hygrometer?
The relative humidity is 30%
